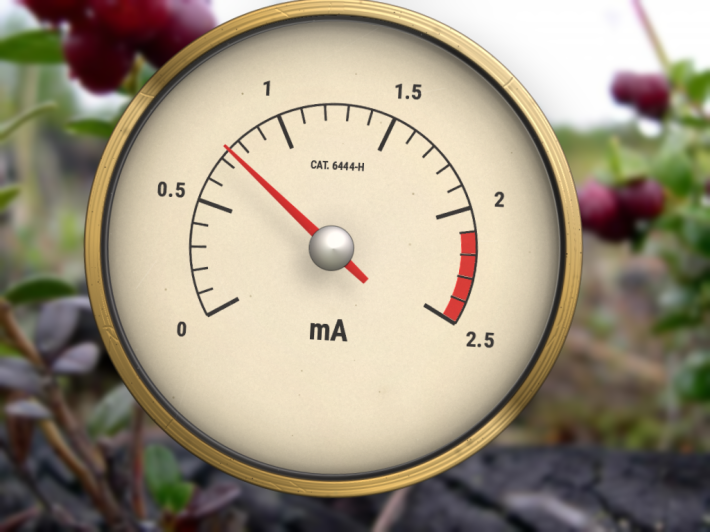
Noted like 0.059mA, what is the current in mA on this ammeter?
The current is 0.75mA
